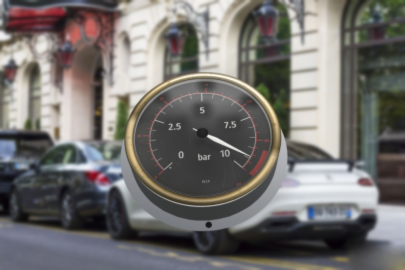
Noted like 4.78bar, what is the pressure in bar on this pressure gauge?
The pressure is 9.5bar
